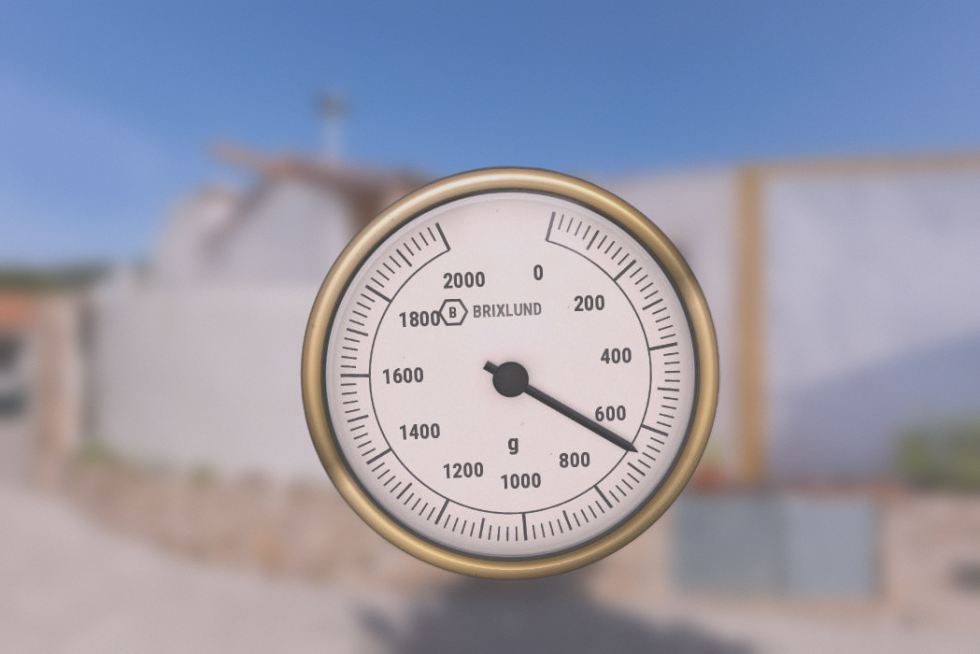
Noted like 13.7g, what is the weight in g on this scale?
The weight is 660g
